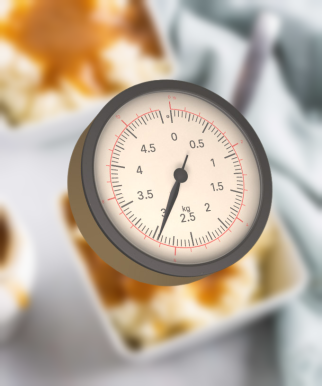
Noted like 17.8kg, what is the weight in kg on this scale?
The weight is 2.95kg
